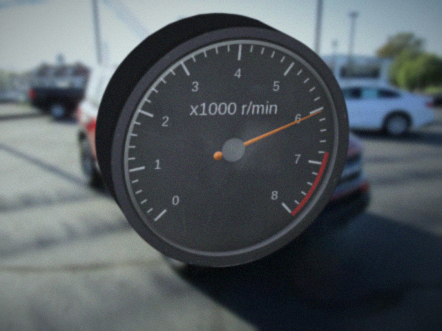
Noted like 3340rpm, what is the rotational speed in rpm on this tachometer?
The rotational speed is 6000rpm
